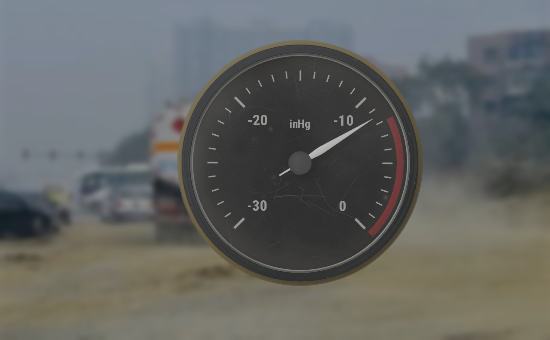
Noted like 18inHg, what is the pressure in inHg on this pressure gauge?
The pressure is -8.5inHg
